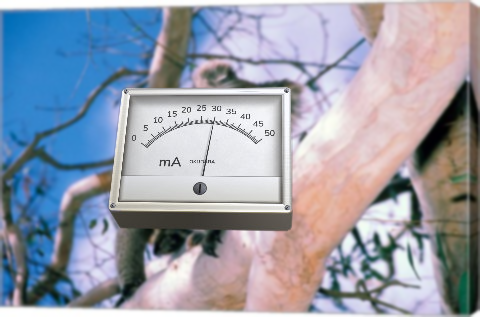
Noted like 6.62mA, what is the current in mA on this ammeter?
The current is 30mA
